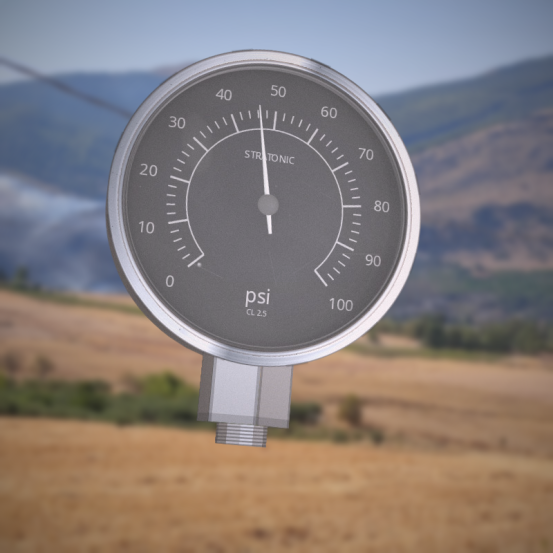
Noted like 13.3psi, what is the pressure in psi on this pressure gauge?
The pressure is 46psi
